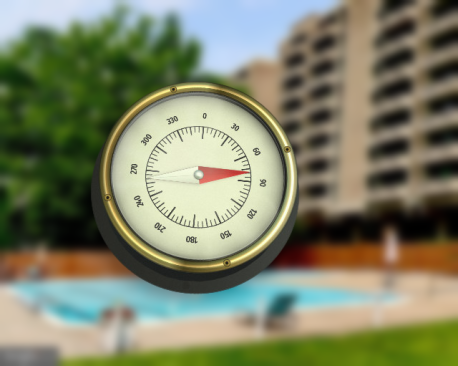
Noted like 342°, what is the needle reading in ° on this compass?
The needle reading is 80°
